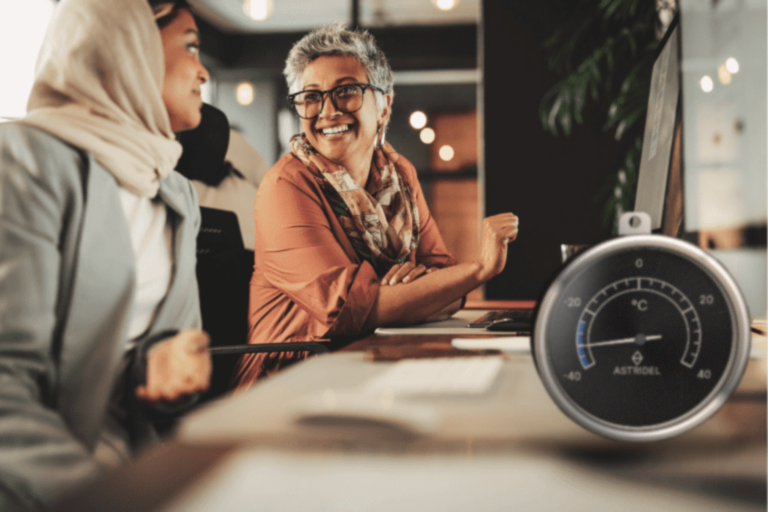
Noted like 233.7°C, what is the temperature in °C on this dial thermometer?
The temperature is -32°C
